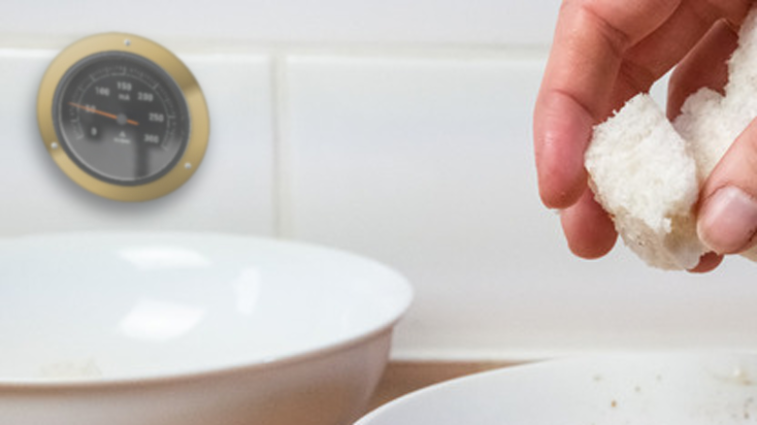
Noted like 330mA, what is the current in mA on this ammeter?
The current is 50mA
